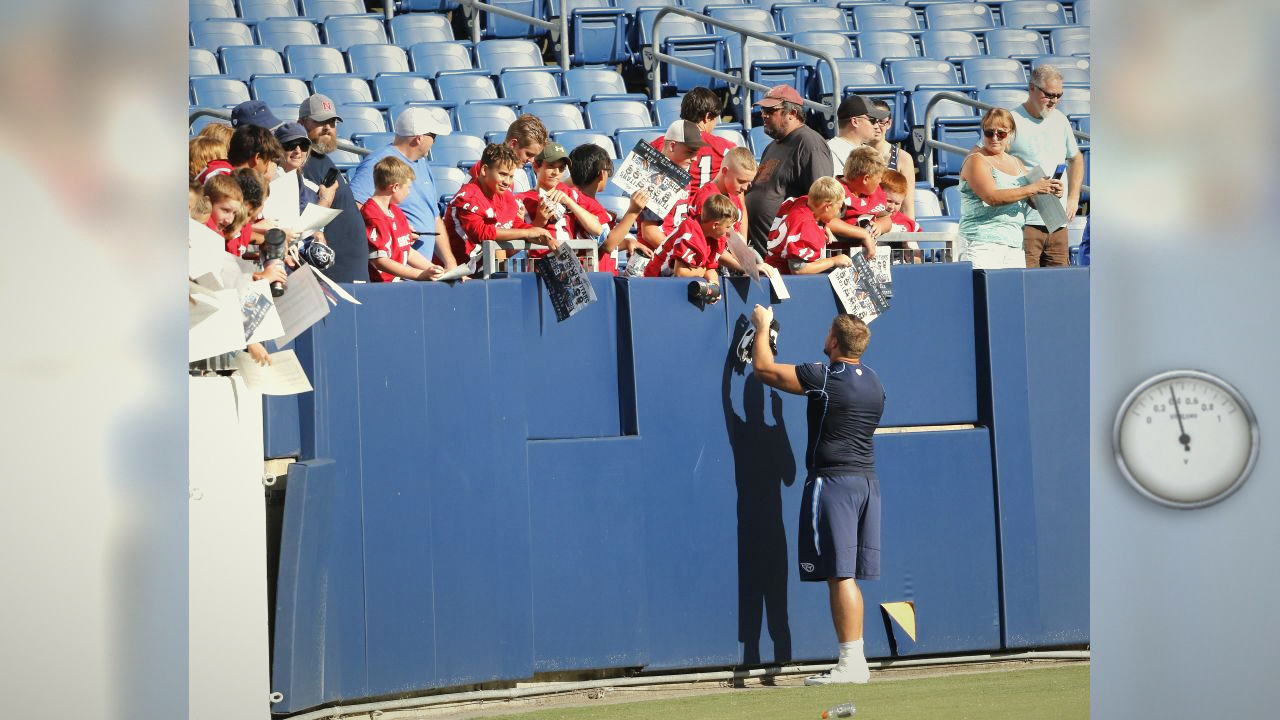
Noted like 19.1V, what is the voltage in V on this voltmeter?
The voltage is 0.4V
